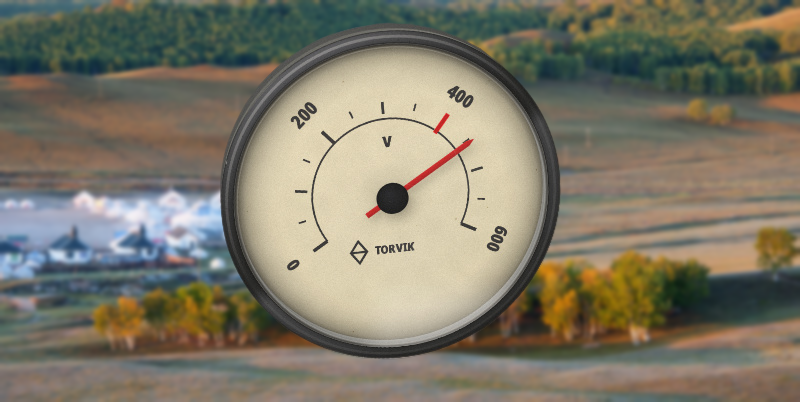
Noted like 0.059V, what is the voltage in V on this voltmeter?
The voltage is 450V
